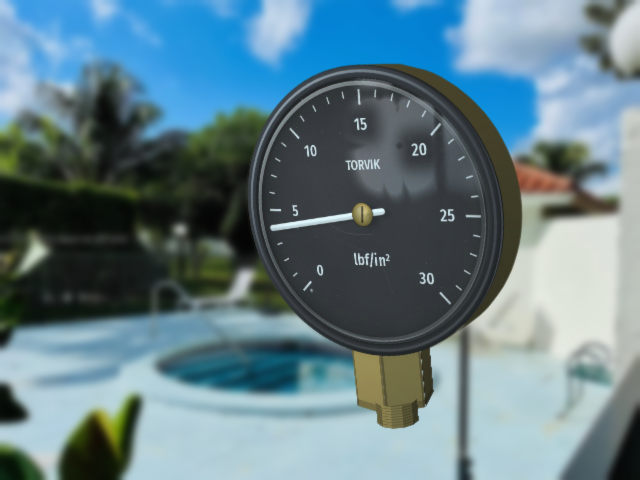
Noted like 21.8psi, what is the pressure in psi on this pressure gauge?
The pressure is 4psi
